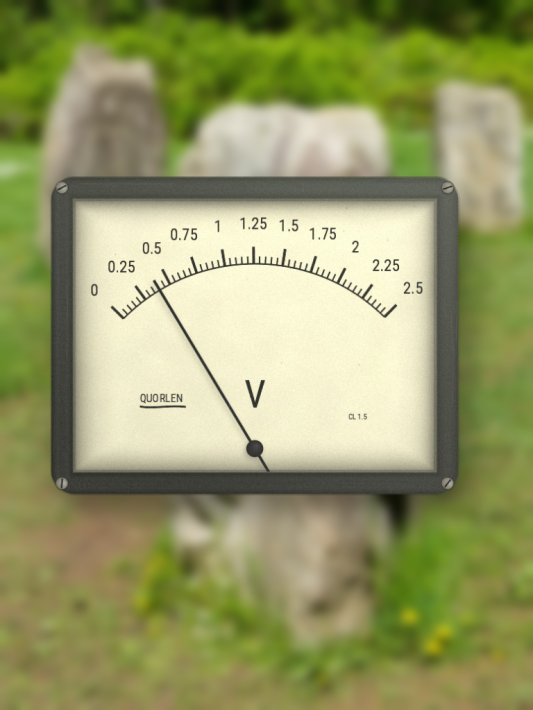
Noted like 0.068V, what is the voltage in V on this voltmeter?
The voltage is 0.4V
